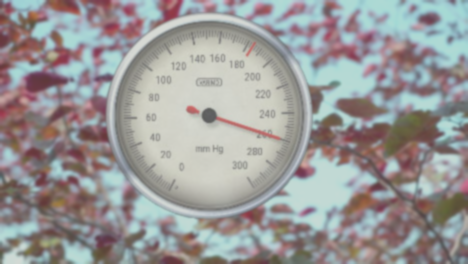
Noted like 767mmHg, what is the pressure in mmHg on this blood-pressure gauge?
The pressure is 260mmHg
